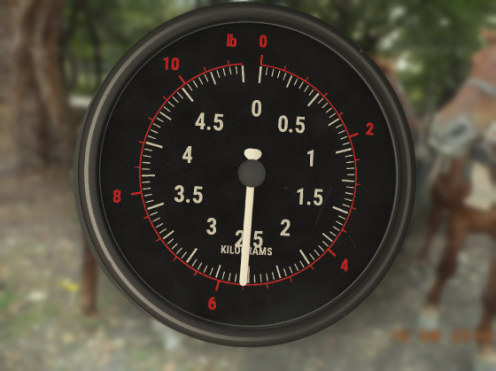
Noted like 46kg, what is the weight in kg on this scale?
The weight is 2.55kg
